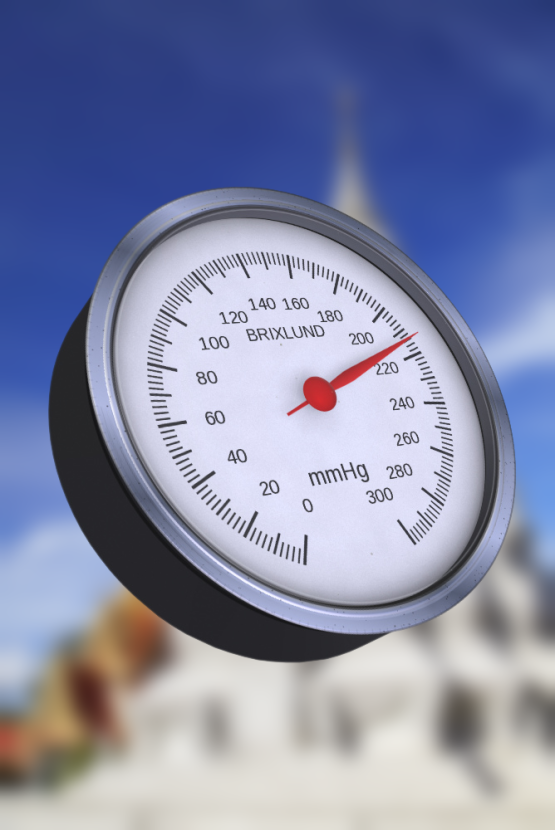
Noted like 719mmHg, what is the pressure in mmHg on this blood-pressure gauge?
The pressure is 214mmHg
